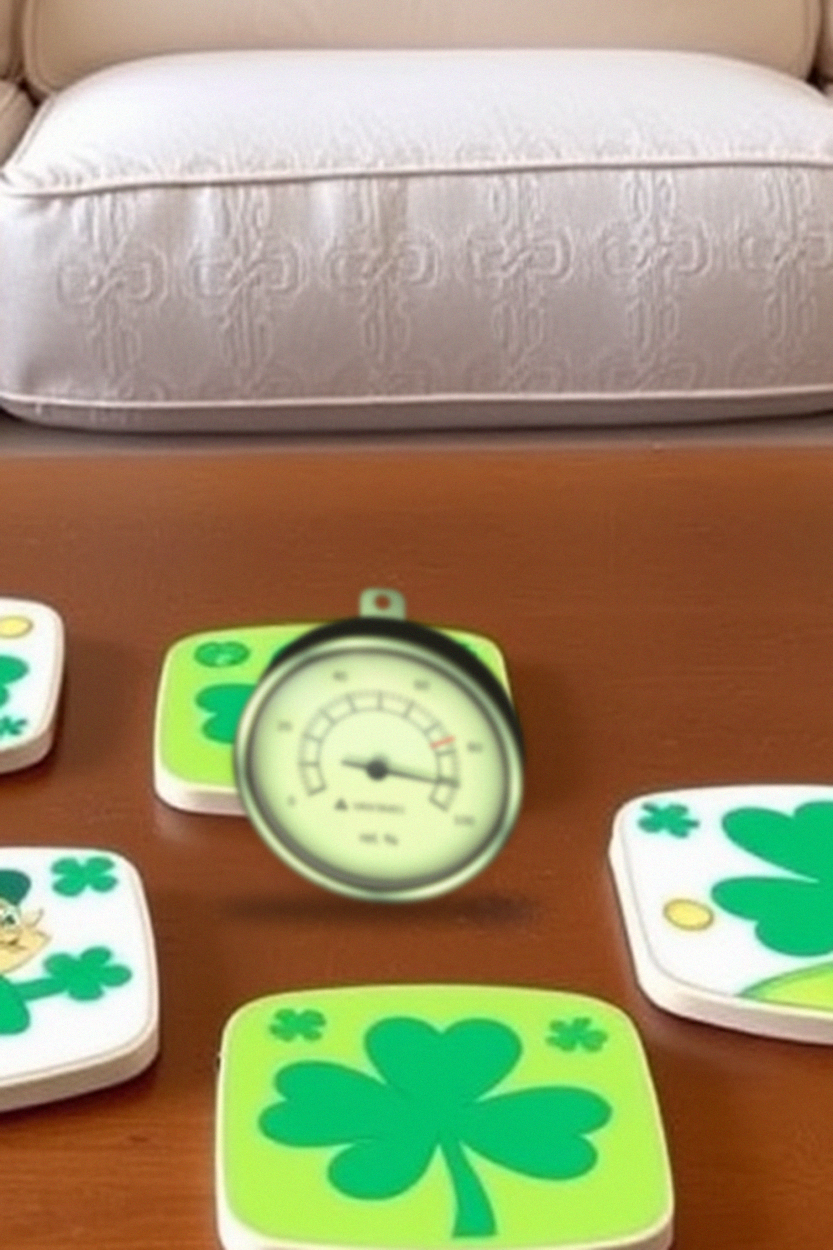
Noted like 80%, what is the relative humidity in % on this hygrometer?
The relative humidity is 90%
